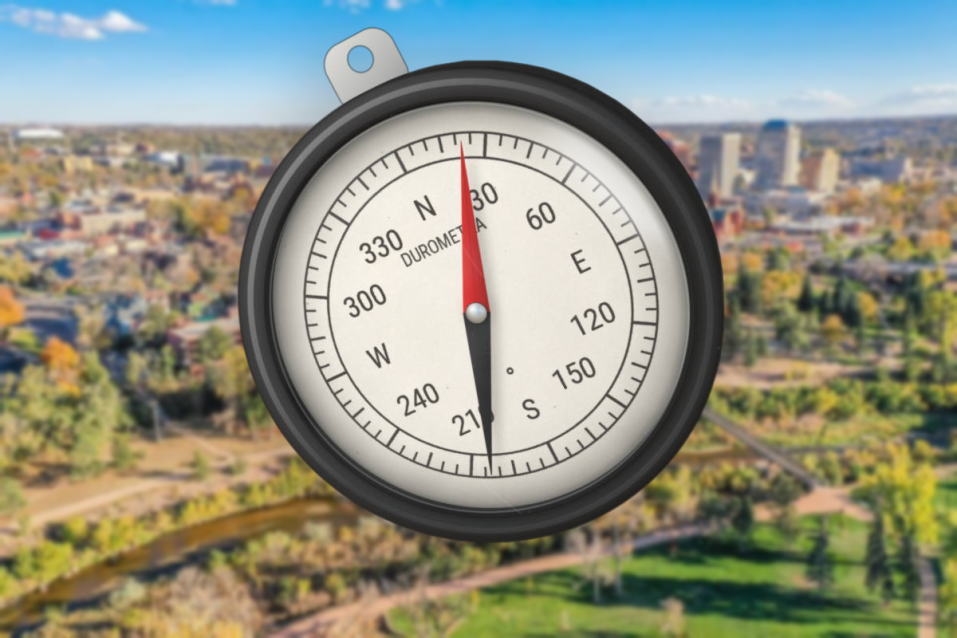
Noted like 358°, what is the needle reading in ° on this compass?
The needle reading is 22.5°
